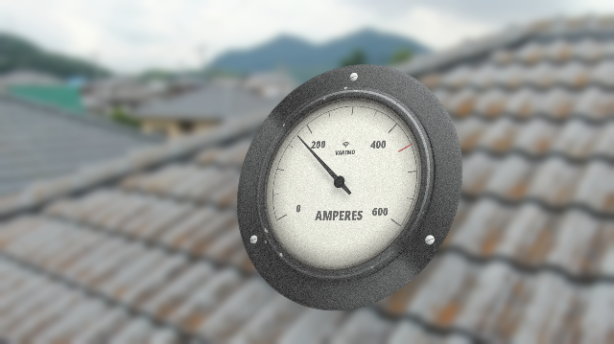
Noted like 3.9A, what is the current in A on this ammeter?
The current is 175A
